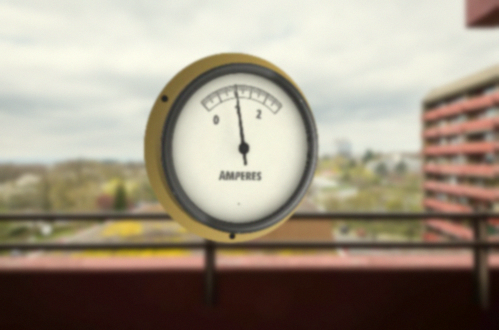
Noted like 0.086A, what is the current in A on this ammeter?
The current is 1A
